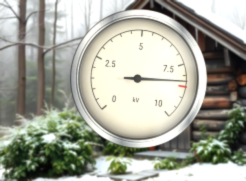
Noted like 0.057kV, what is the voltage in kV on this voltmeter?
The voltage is 8.25kV
